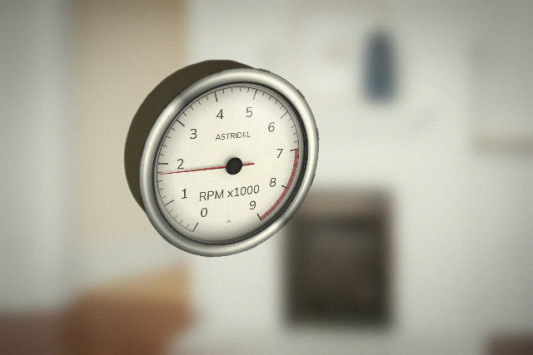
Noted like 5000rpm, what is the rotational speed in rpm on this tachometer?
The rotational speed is 1800rpm
